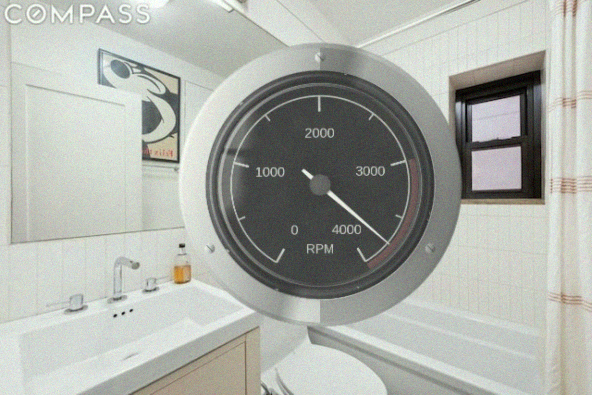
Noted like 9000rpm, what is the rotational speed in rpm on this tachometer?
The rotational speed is 3750rpm
